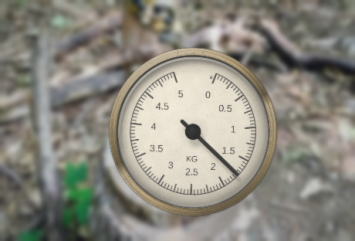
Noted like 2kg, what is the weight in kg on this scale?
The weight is 1.75kg
